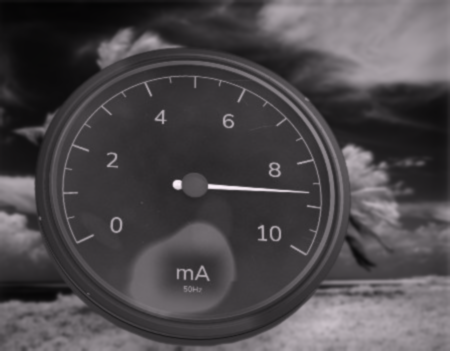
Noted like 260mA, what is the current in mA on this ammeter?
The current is 8.75mA
